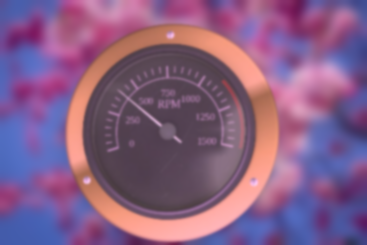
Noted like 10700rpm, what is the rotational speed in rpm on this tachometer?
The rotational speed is 400rpm
